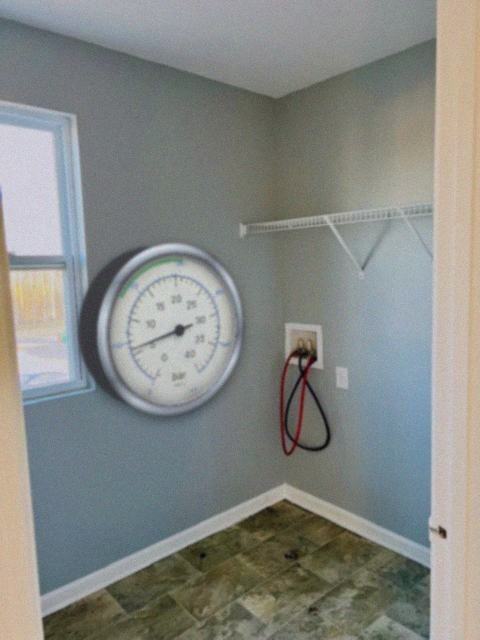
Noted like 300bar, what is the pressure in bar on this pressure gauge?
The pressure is 6bar
